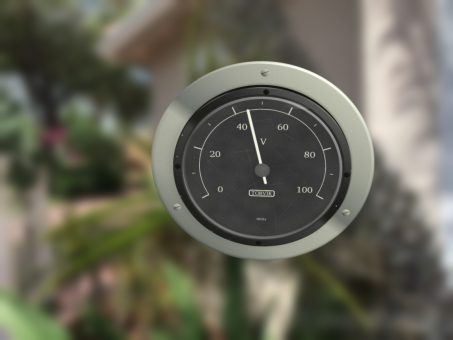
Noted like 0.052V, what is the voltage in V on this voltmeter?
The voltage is 45V
